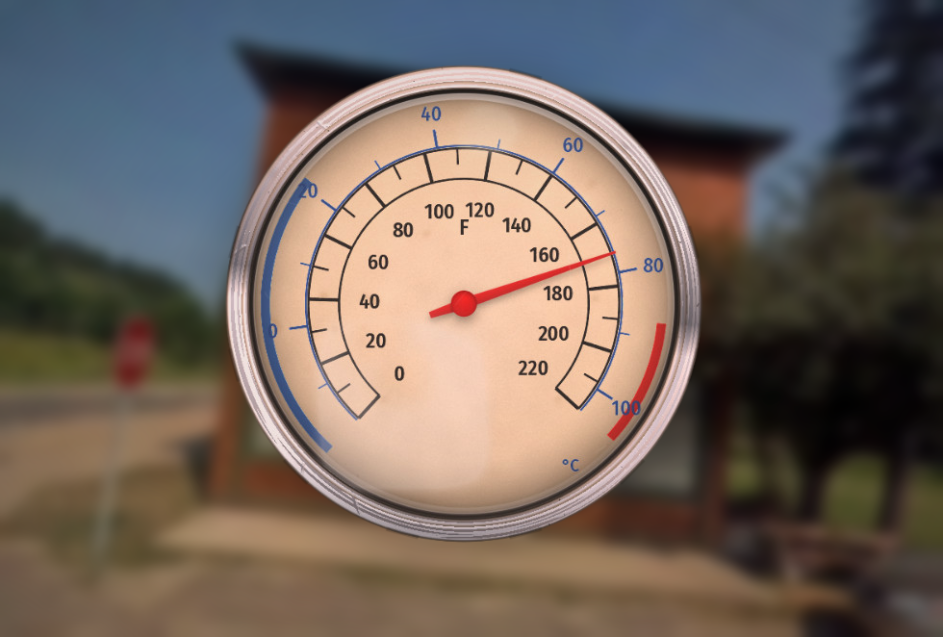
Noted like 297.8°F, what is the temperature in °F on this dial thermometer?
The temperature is 170°F
